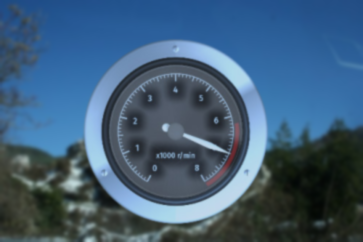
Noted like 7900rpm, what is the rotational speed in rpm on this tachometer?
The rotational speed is 7000rpm
